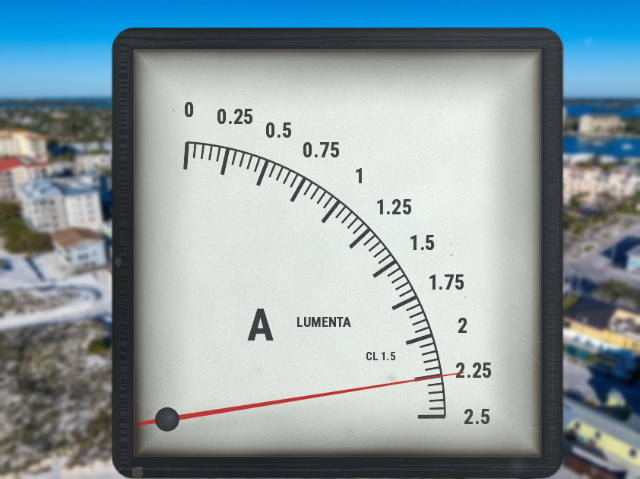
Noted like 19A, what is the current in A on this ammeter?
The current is 2.25A
